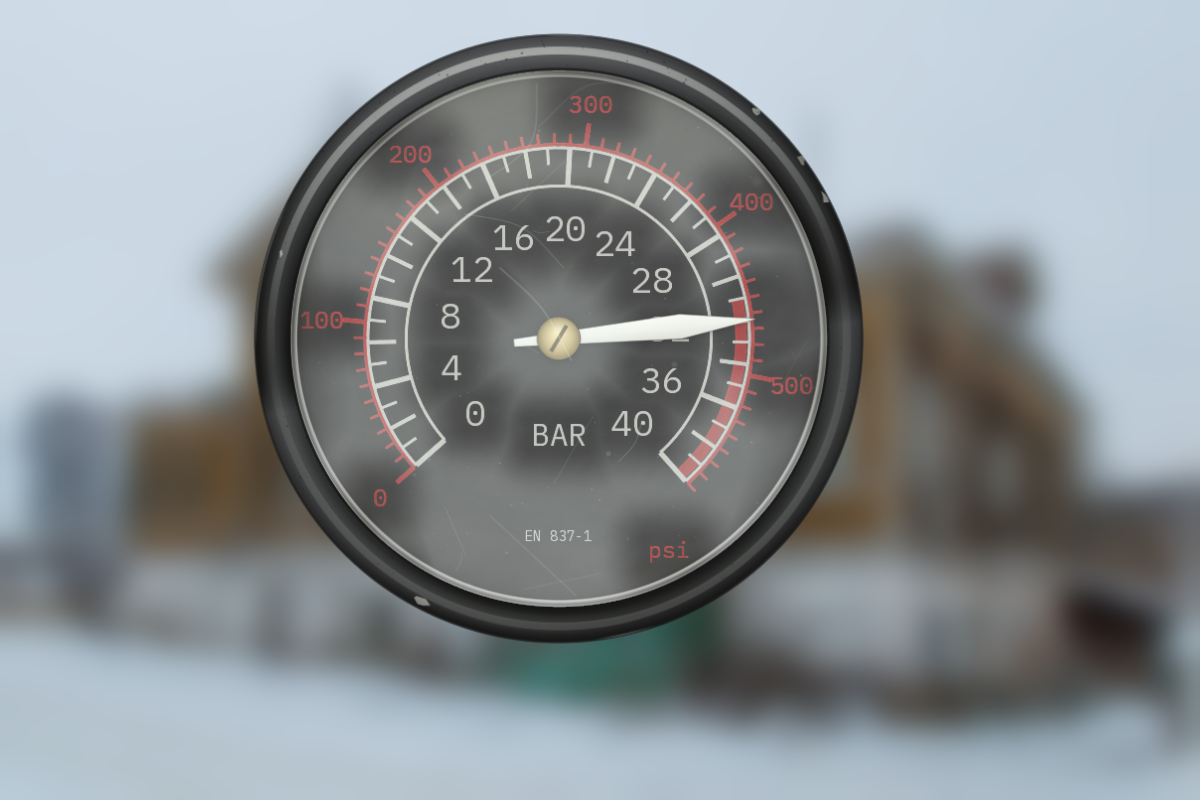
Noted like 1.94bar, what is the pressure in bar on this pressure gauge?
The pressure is 32bar
